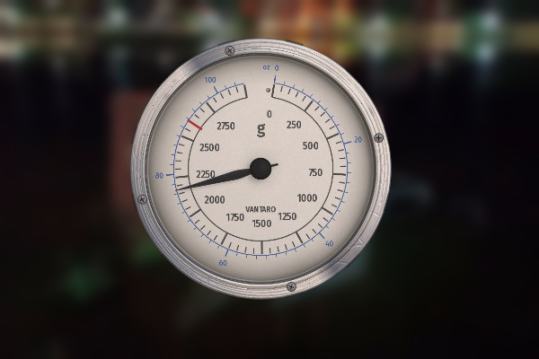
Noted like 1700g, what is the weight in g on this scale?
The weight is 2175g
